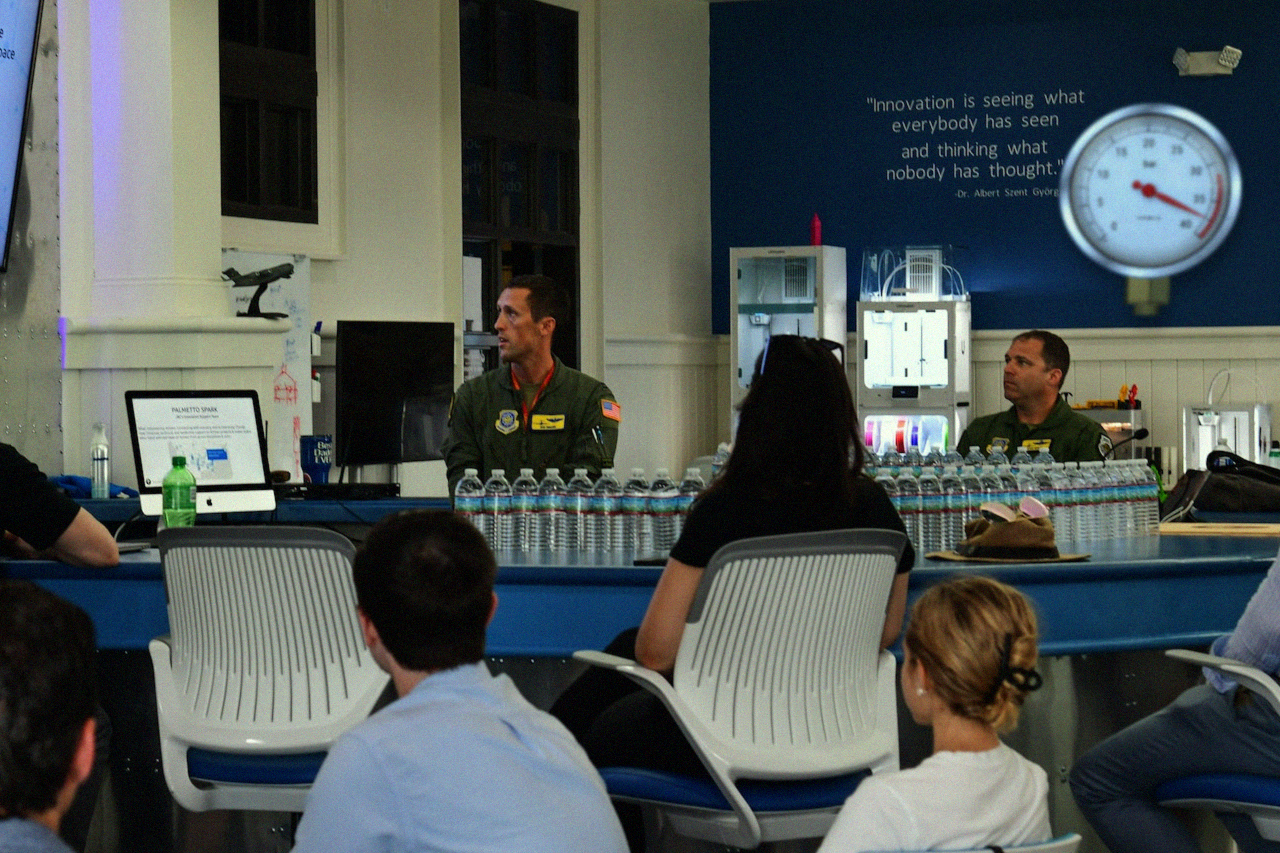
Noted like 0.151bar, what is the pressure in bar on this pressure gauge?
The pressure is 37.5bar
